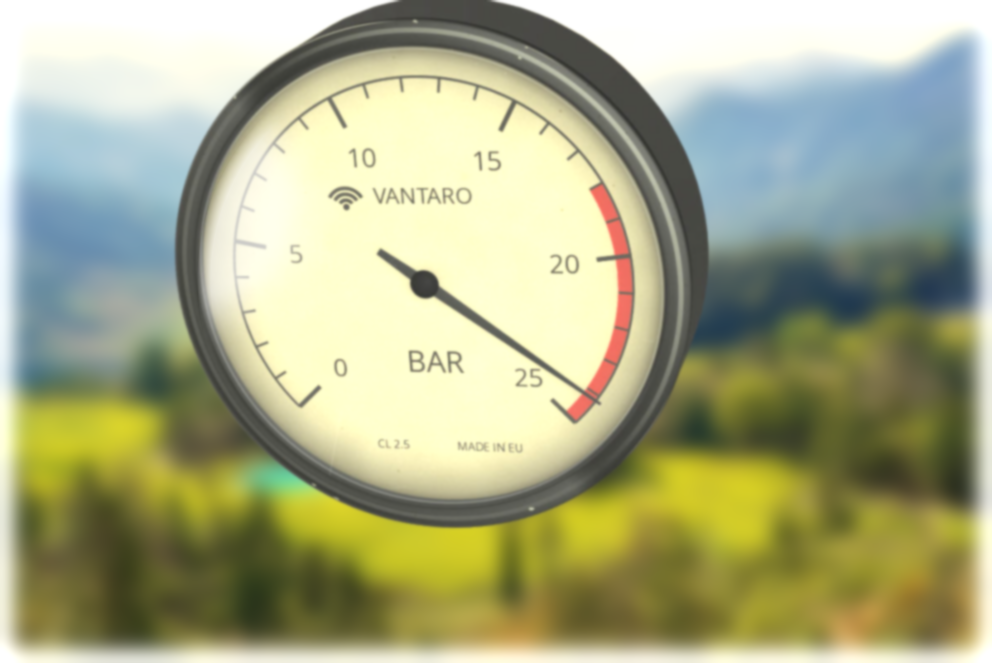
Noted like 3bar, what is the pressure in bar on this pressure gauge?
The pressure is 24bar
